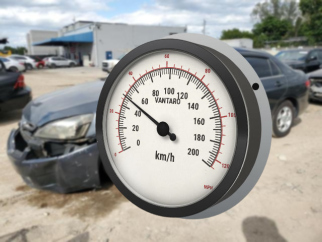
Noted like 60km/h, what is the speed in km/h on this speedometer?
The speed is 50km/h
